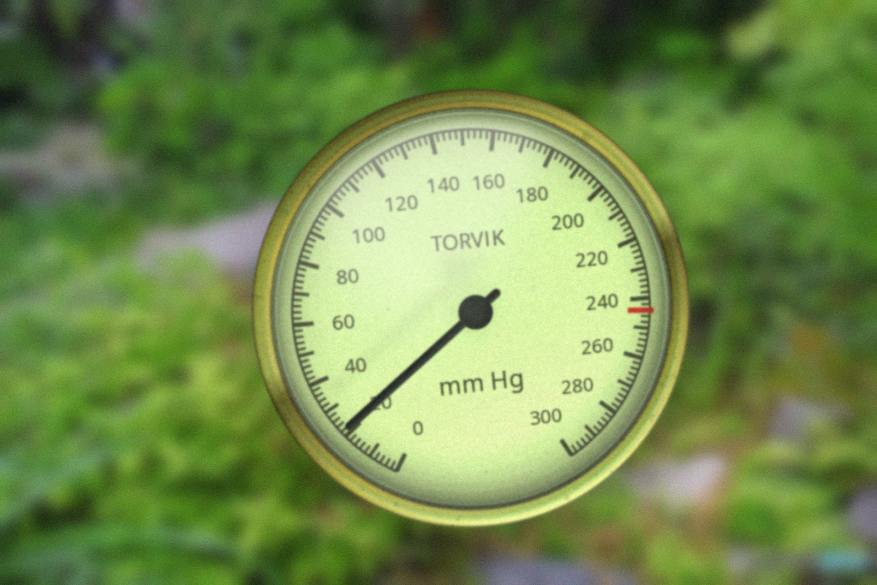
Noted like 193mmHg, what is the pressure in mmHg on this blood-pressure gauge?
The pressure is 22mmHg
